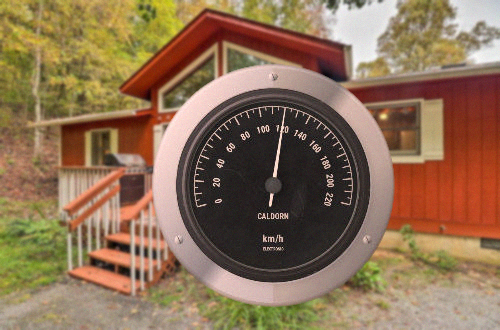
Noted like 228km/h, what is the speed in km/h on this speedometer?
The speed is 120km/h
